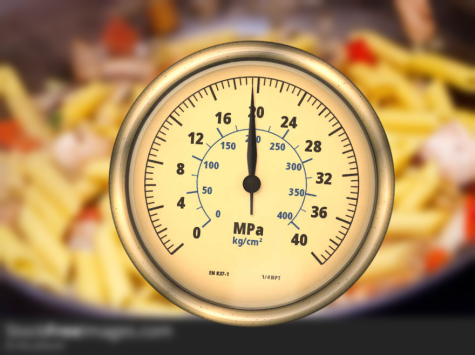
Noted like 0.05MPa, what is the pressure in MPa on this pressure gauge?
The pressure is 19.5MPa
